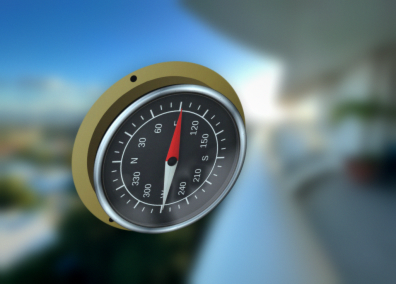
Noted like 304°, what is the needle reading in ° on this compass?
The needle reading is 90°
